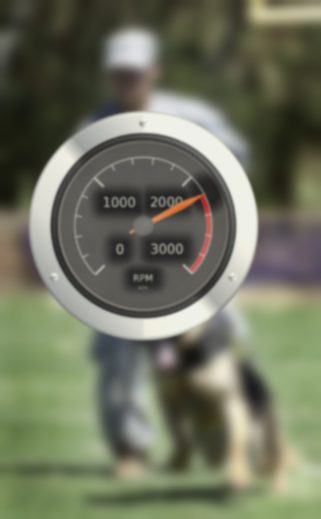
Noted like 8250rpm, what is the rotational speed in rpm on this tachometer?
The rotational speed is 2200rpm
